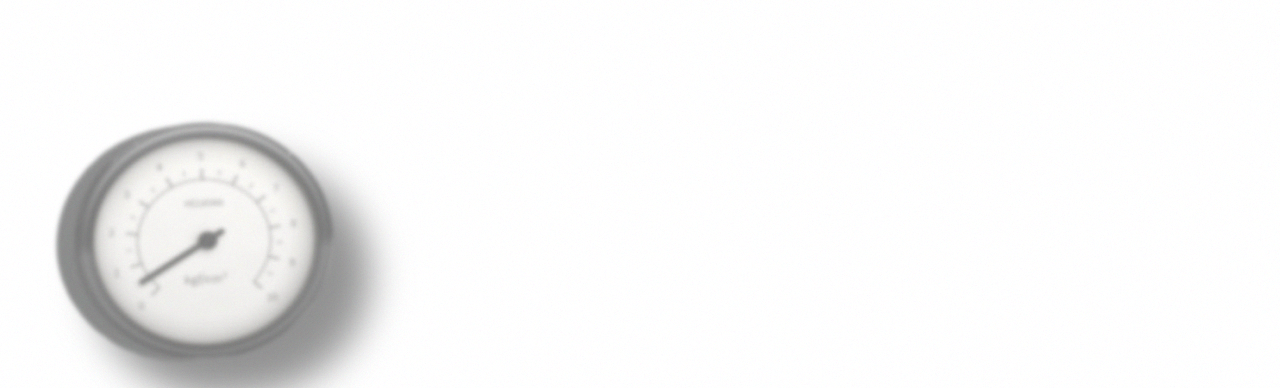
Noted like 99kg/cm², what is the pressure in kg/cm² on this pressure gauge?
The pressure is 0.5kg/cm²
